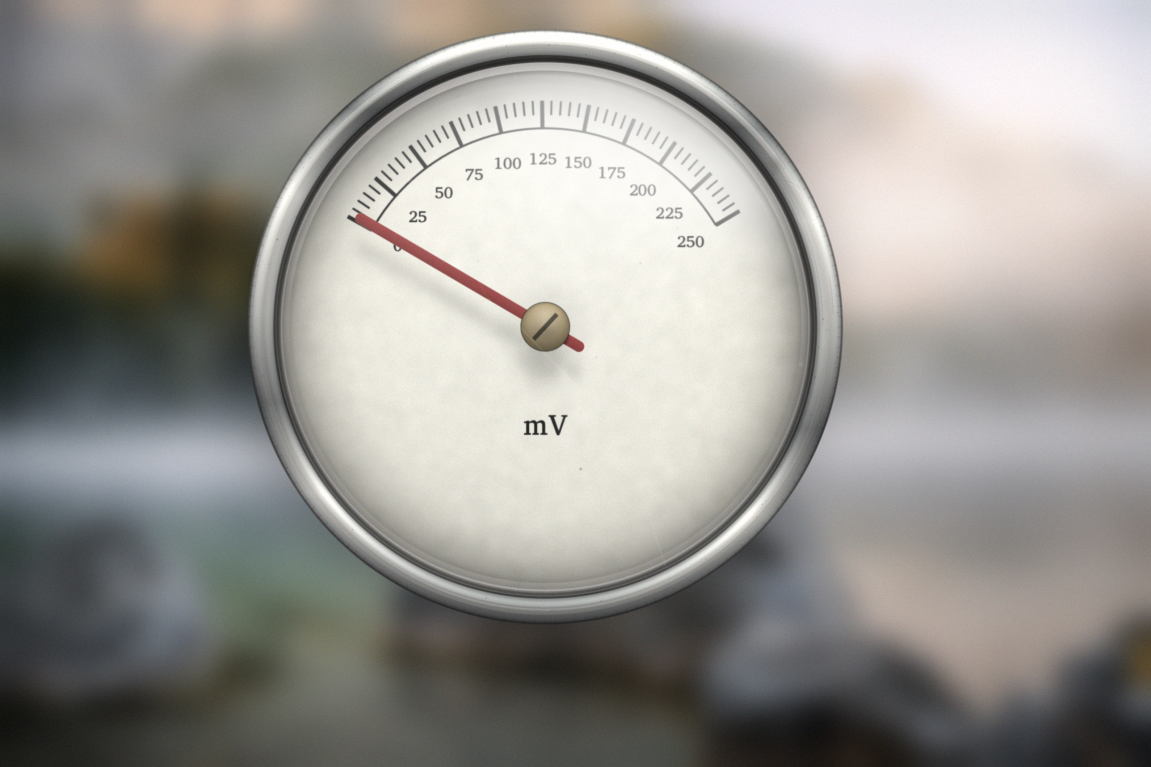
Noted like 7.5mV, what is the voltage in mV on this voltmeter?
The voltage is 2.5mV
